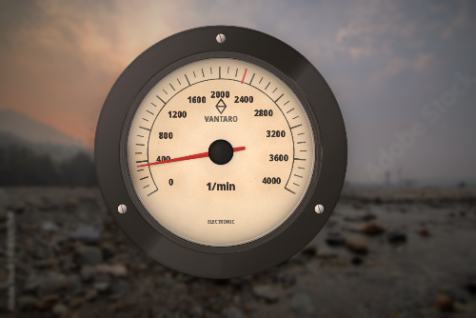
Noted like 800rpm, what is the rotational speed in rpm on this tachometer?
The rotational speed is 350rpm
